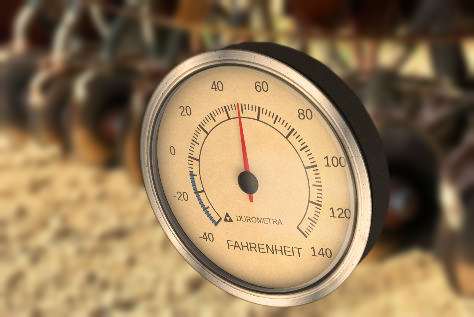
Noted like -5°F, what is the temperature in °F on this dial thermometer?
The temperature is 50°F
